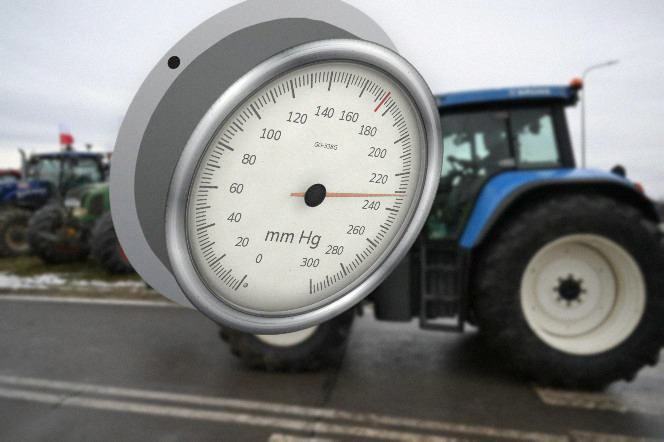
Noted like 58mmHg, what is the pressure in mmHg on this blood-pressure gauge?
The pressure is 230mmHg
